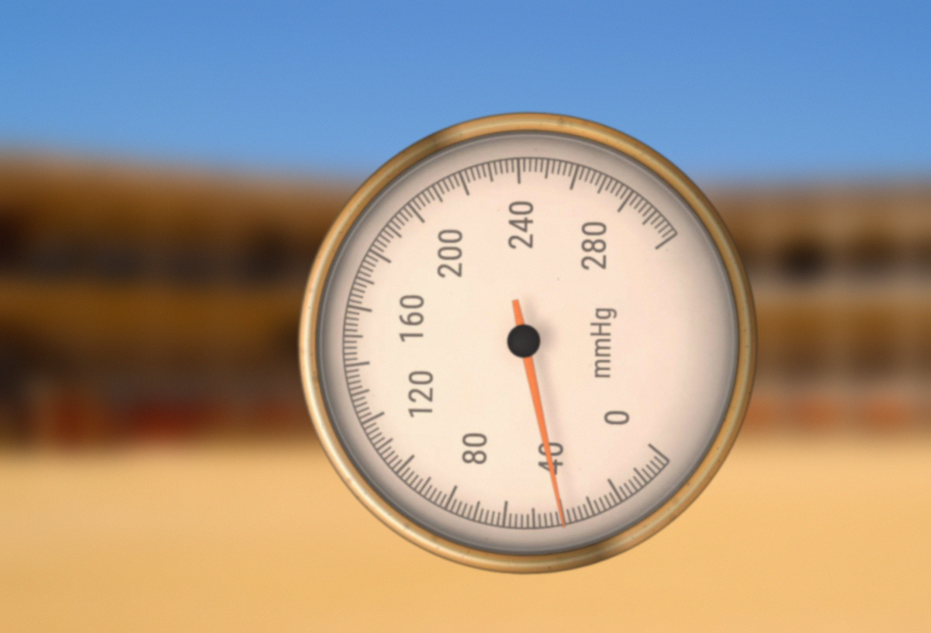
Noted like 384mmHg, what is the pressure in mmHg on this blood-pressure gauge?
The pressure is 40mmHg
